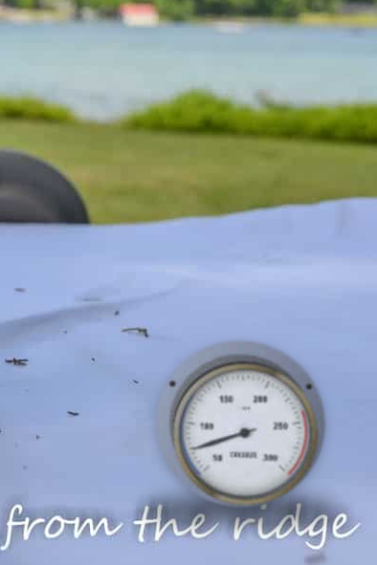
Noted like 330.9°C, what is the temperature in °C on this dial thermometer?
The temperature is 75°C
